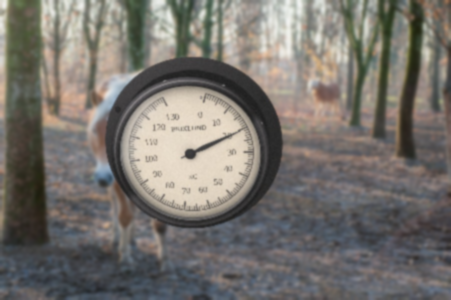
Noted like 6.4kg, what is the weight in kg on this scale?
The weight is 20kg
